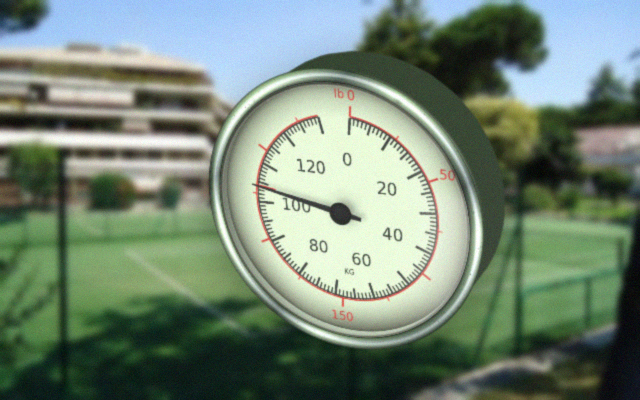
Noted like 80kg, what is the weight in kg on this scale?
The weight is 105kg
